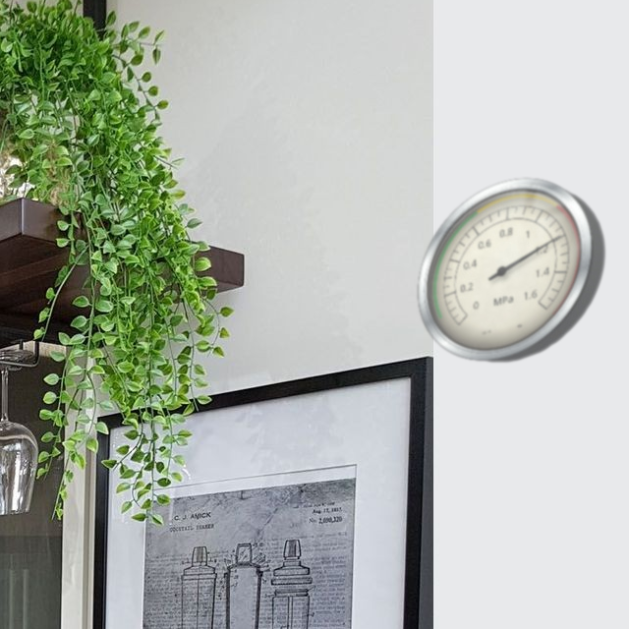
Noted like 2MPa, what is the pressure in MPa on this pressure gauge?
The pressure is 1.2MPa
